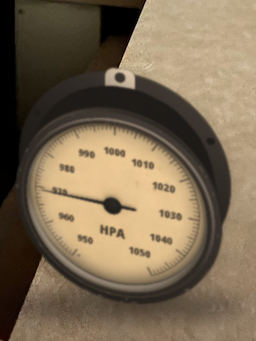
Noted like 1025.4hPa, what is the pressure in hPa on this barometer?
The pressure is 970hPa
